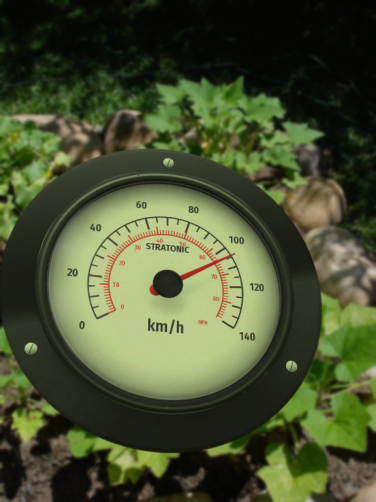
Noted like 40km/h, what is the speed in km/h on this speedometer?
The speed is 105km/h
